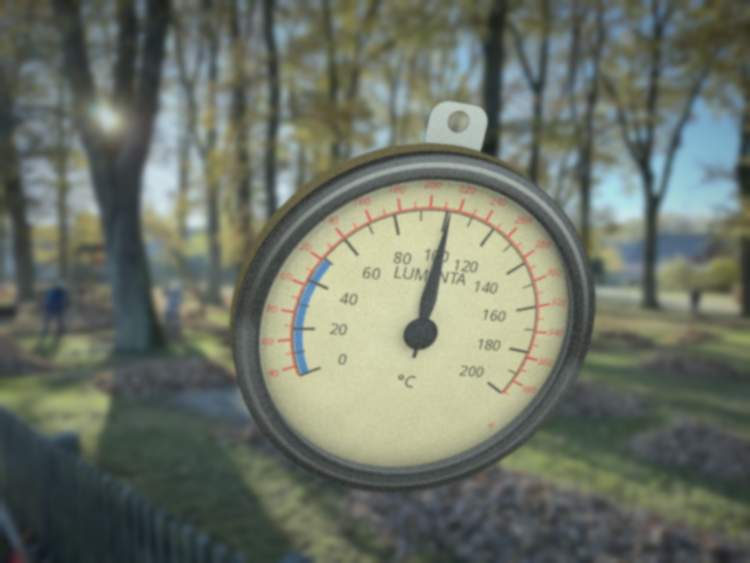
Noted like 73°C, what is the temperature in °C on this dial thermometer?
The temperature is 100°C
